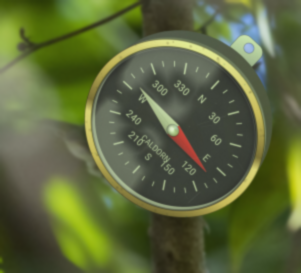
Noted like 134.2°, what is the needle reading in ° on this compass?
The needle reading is 100°
